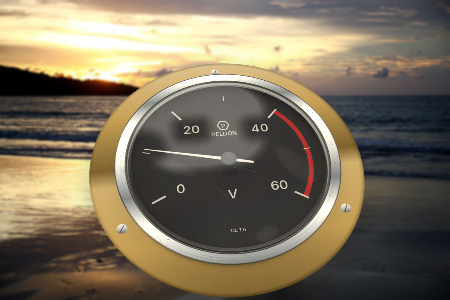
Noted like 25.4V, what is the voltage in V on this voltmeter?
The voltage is 10V
